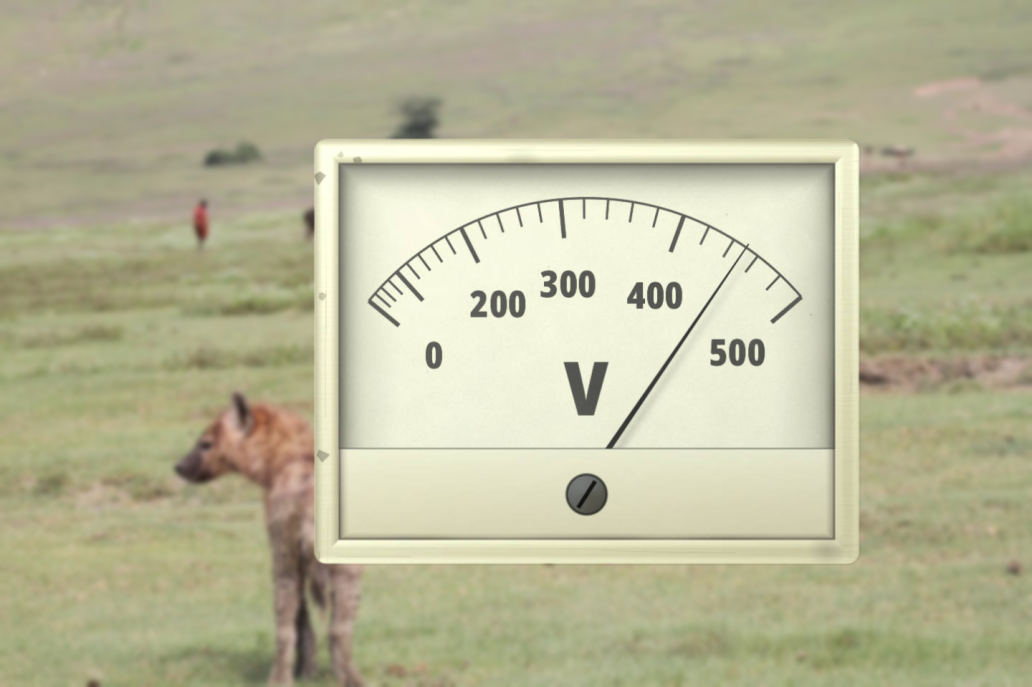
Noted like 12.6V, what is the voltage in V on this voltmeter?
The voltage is 450V
